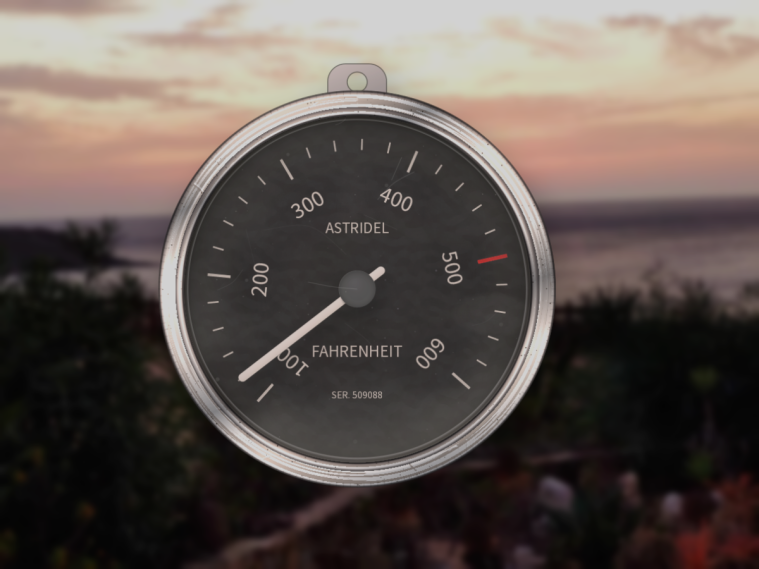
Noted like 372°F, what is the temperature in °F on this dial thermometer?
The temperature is 120°F
